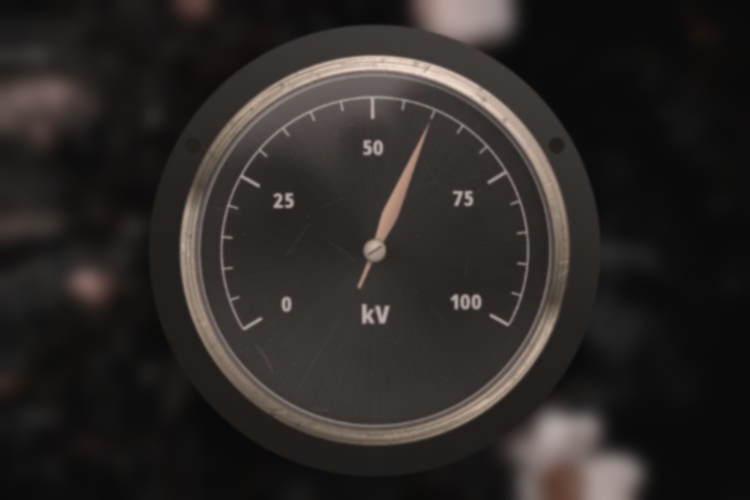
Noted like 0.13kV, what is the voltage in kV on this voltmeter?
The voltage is 60kV
